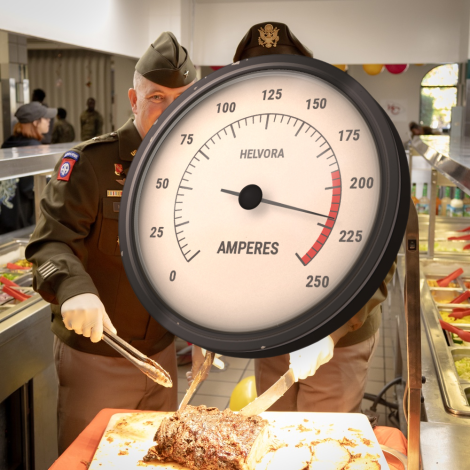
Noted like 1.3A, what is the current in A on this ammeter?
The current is 220A
